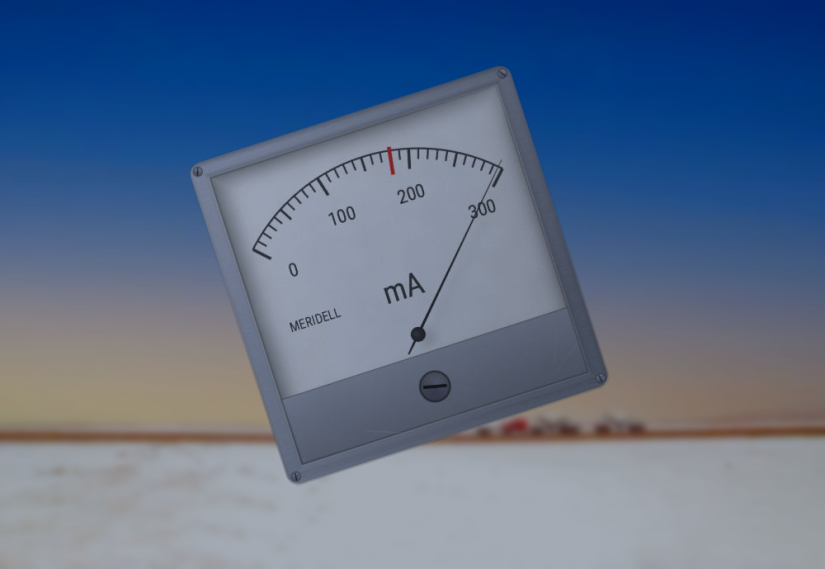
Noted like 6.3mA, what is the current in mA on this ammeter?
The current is 295mA
